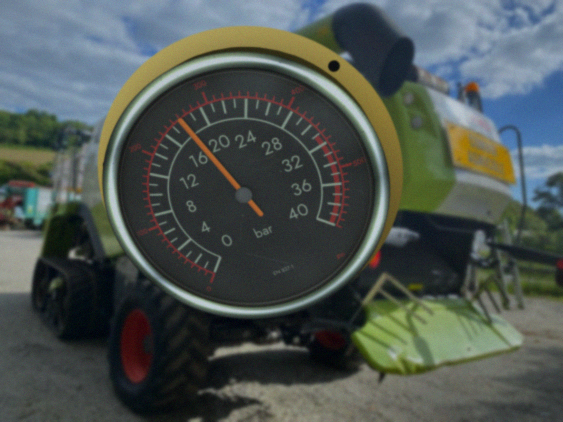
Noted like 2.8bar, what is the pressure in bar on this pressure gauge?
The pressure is 18bar
